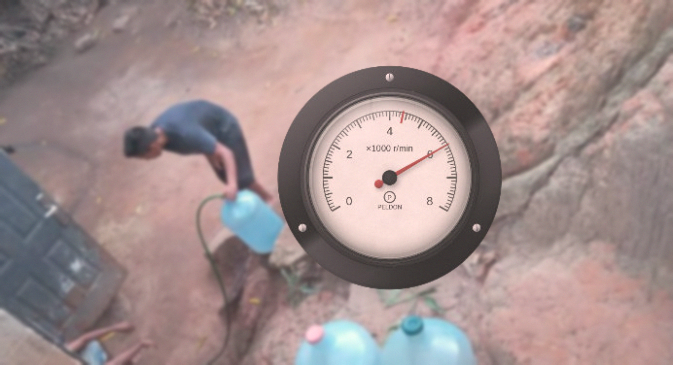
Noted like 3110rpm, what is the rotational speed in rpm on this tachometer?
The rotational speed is 6000rpm
